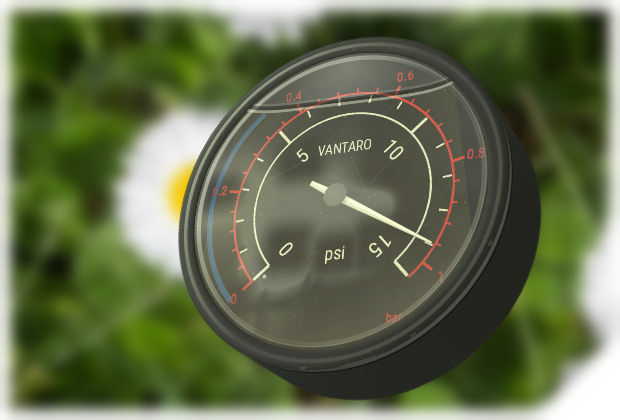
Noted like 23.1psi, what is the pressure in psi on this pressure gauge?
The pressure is 14psi
